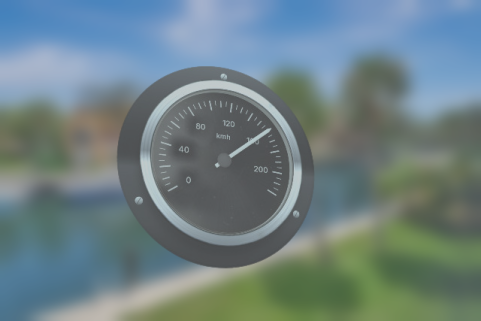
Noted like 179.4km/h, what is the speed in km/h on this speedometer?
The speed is 160km/h
